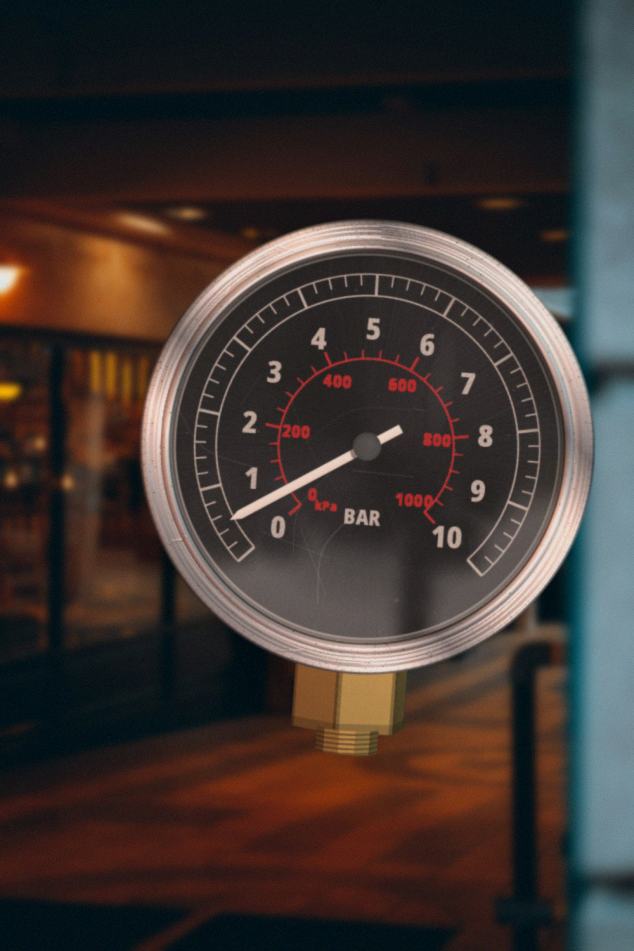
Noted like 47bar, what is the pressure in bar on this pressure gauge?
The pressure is 0.5bar
